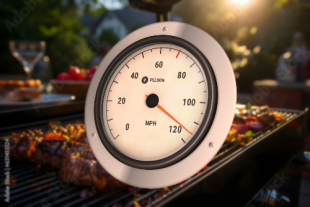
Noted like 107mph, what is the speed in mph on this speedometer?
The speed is 115mph
